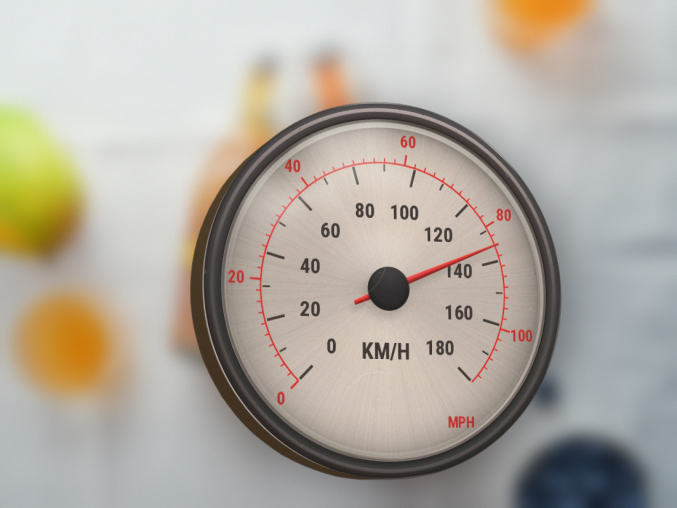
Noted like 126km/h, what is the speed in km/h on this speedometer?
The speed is 135km/h
